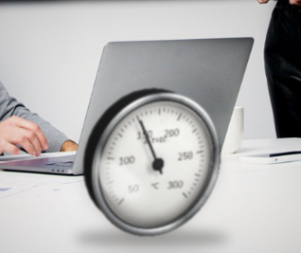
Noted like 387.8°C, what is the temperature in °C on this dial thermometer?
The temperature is 150°C
